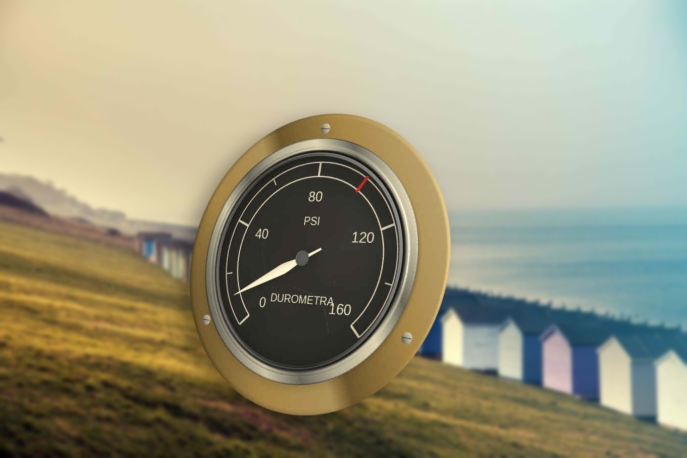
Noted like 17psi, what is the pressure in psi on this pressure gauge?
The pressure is 10psi
